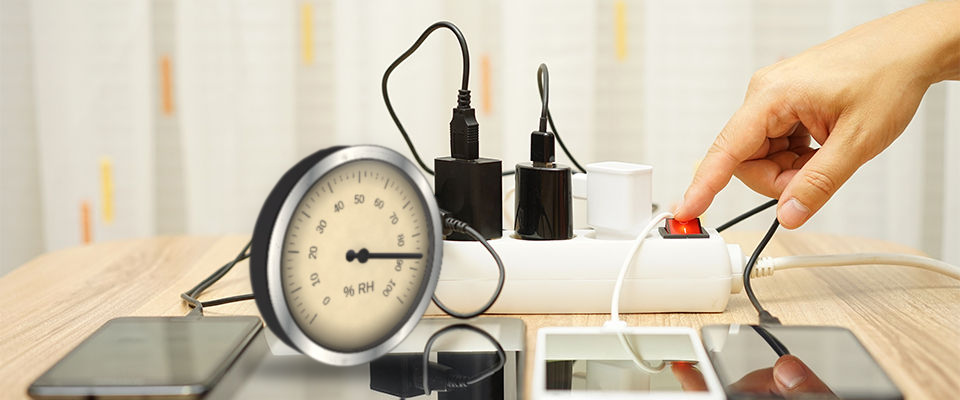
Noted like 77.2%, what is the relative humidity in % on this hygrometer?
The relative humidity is 86%
